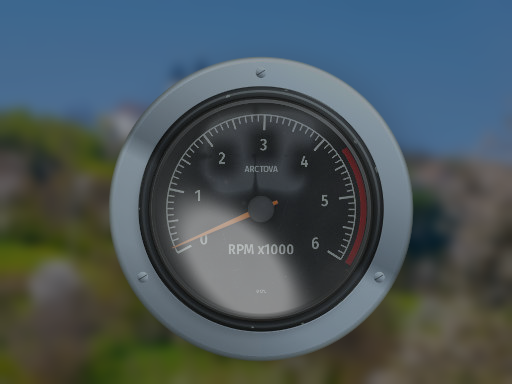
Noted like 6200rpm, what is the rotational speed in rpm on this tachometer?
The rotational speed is 100rpm
